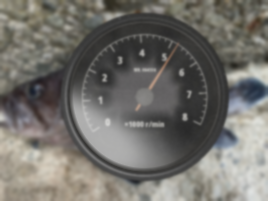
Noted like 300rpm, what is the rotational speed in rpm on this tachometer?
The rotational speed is 5200rpm
